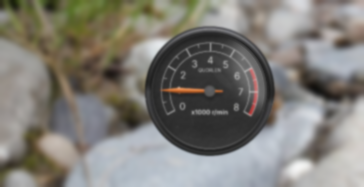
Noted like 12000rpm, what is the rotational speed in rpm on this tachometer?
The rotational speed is 1000rpm
